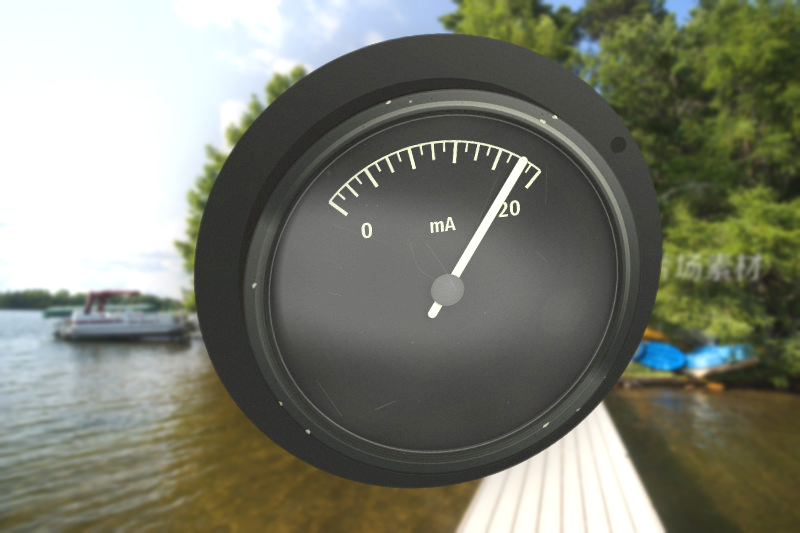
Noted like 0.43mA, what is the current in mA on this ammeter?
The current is 18mA
